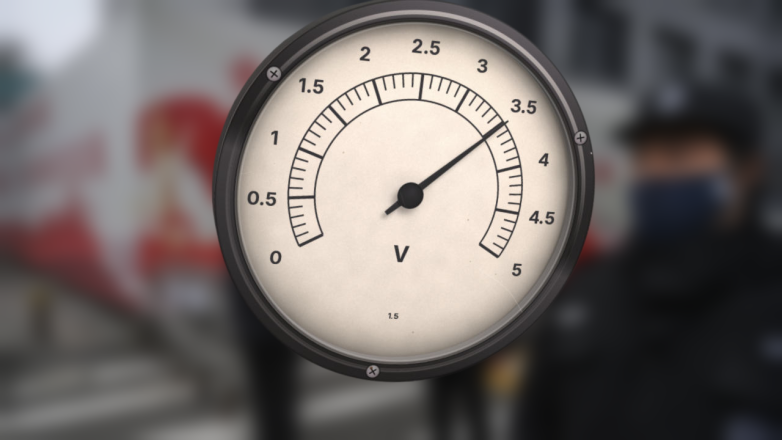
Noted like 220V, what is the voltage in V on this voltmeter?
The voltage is 3.5V
